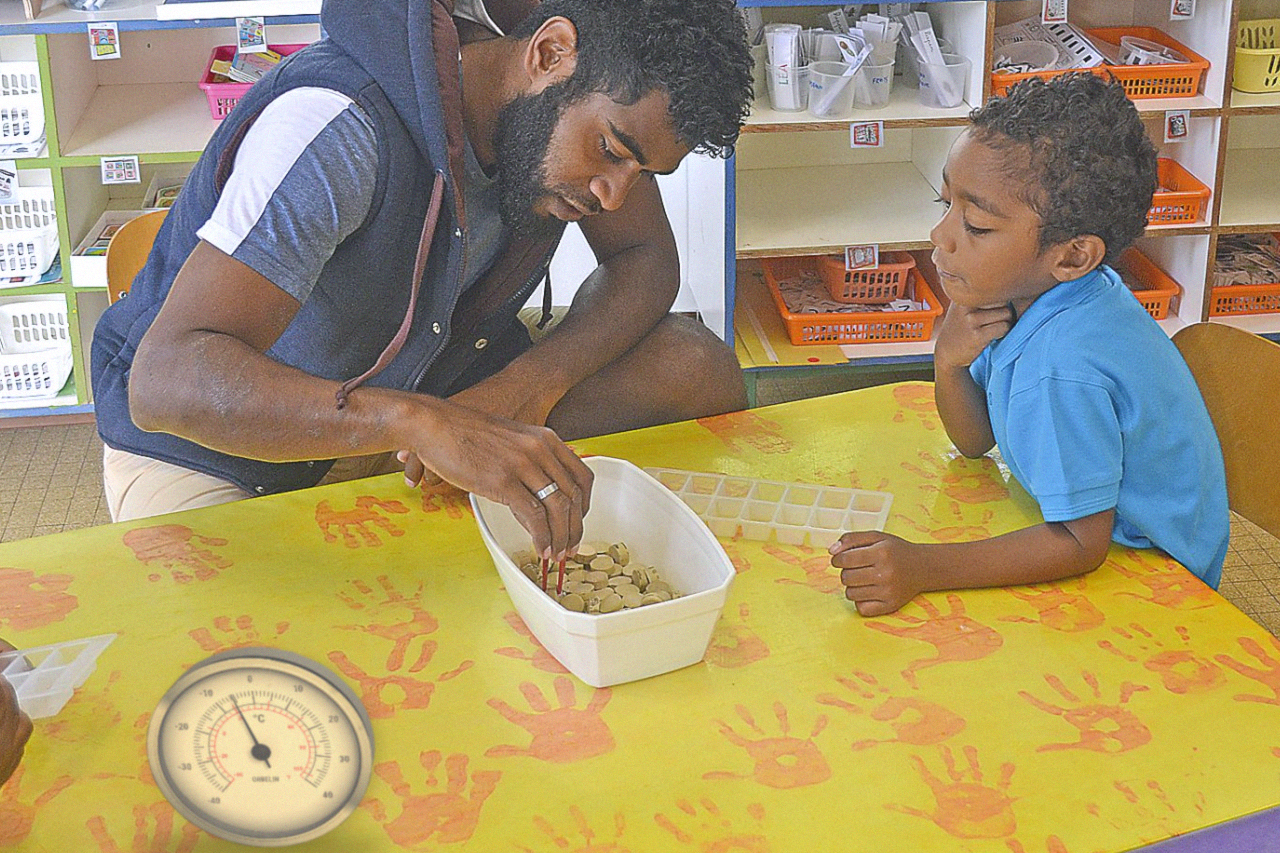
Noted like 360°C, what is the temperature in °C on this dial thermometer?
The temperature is -5°C
